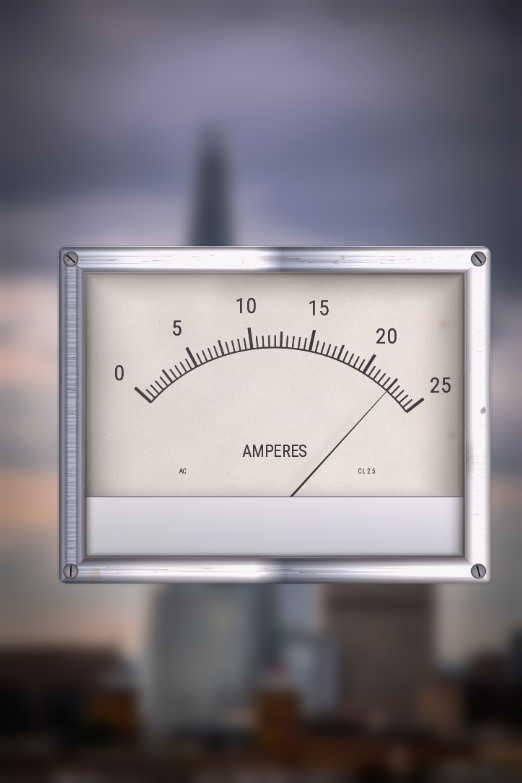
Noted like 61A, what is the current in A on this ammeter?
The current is 22.5A
